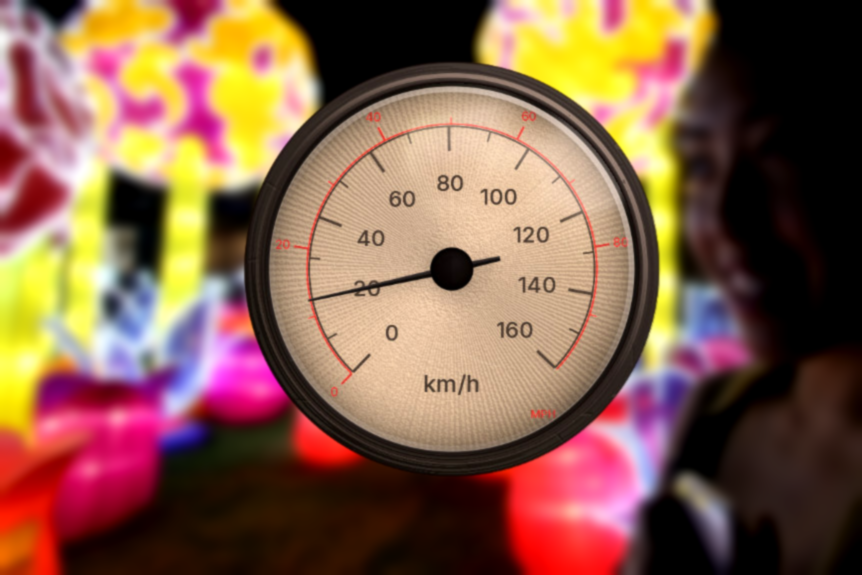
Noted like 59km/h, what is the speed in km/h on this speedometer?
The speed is 20km/h
